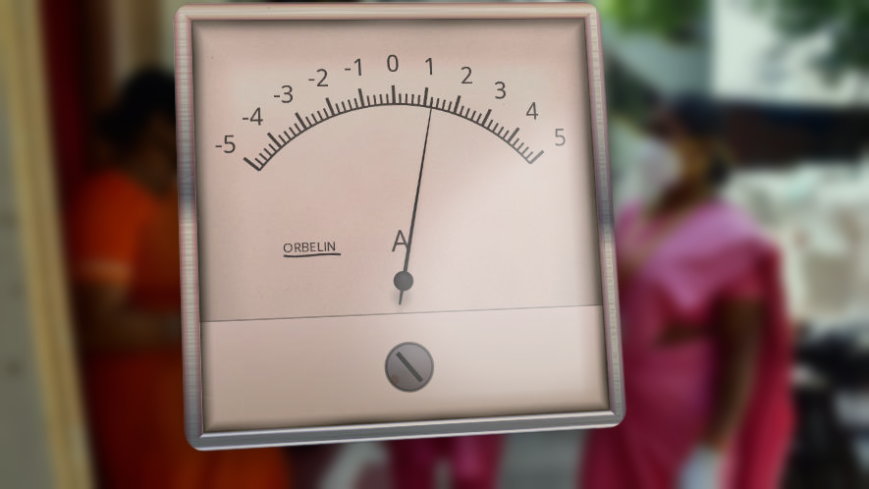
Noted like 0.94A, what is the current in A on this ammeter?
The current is 1.2A
